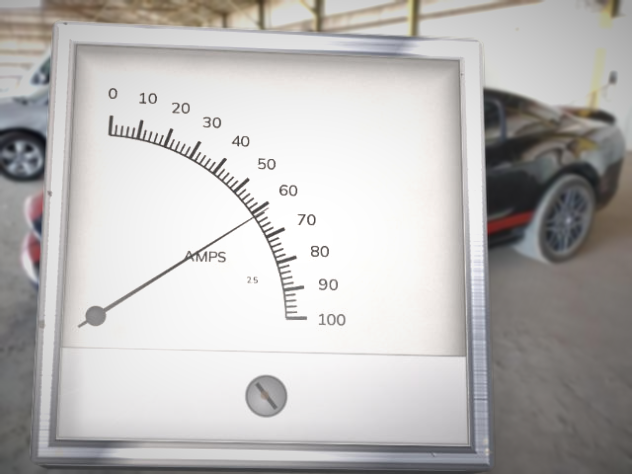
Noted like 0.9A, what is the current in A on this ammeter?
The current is 62A
